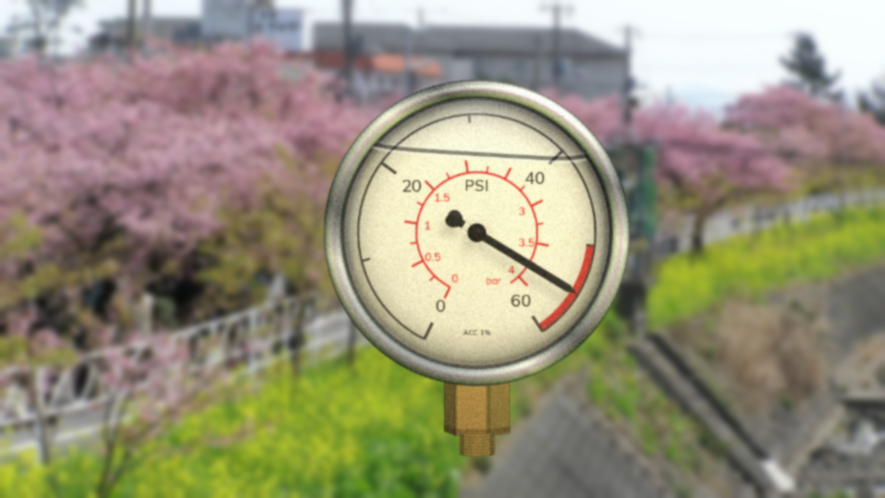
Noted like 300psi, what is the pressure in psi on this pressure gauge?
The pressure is 55psi
